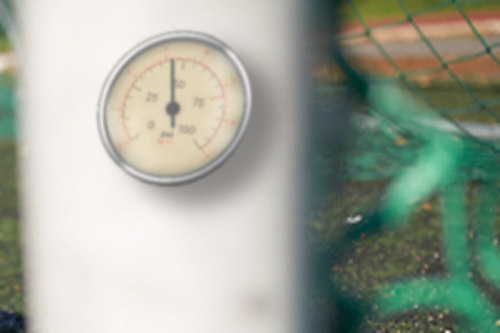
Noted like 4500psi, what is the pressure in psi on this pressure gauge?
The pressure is 45psi
